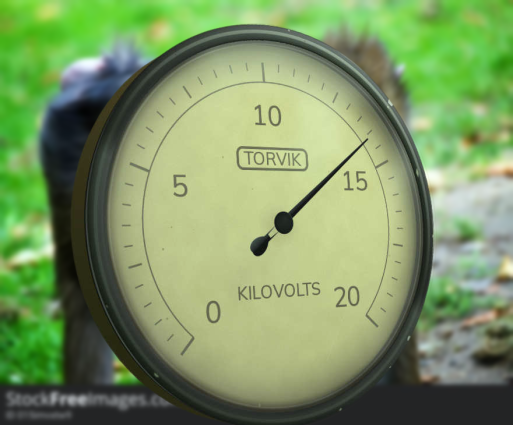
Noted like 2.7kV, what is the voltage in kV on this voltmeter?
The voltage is 14kV
